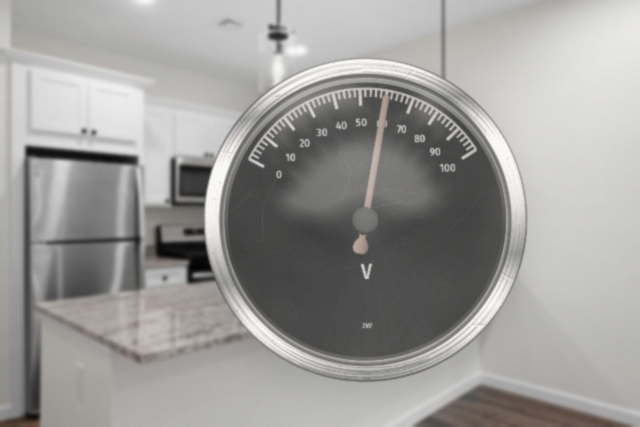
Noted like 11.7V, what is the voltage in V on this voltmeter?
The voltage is 60V
